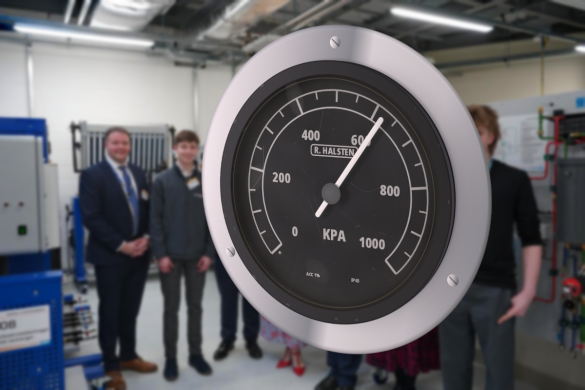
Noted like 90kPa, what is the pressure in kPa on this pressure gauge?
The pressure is 625kPa
